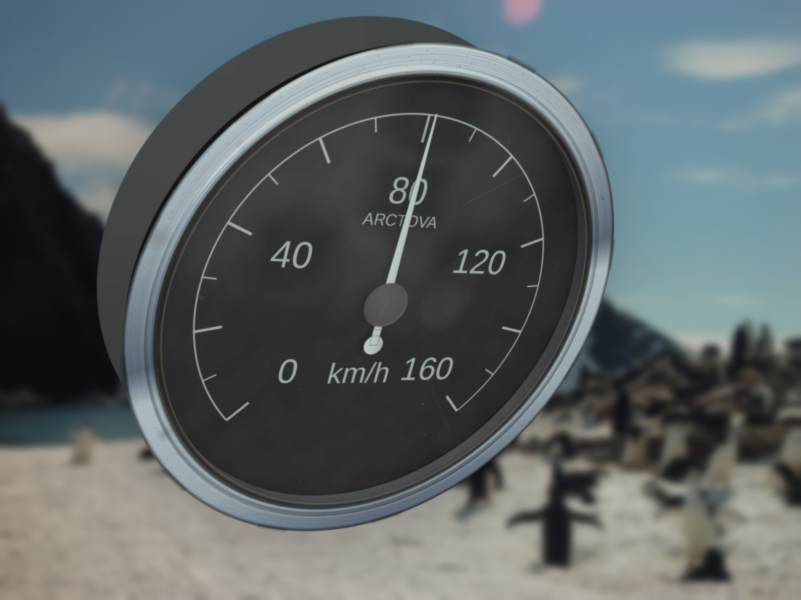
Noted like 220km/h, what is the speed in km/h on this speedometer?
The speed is 80km/h
